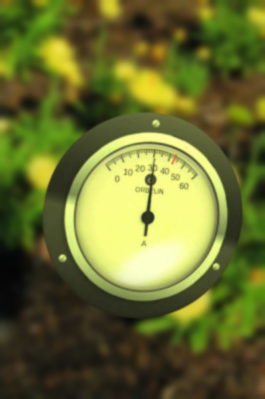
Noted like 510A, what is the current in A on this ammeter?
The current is 30A
